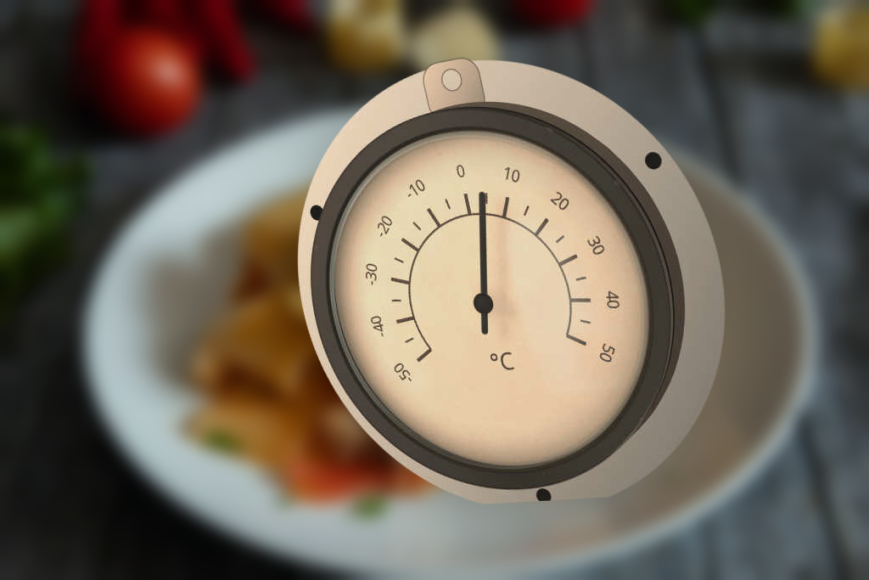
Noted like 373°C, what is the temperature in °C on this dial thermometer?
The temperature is 5°C
